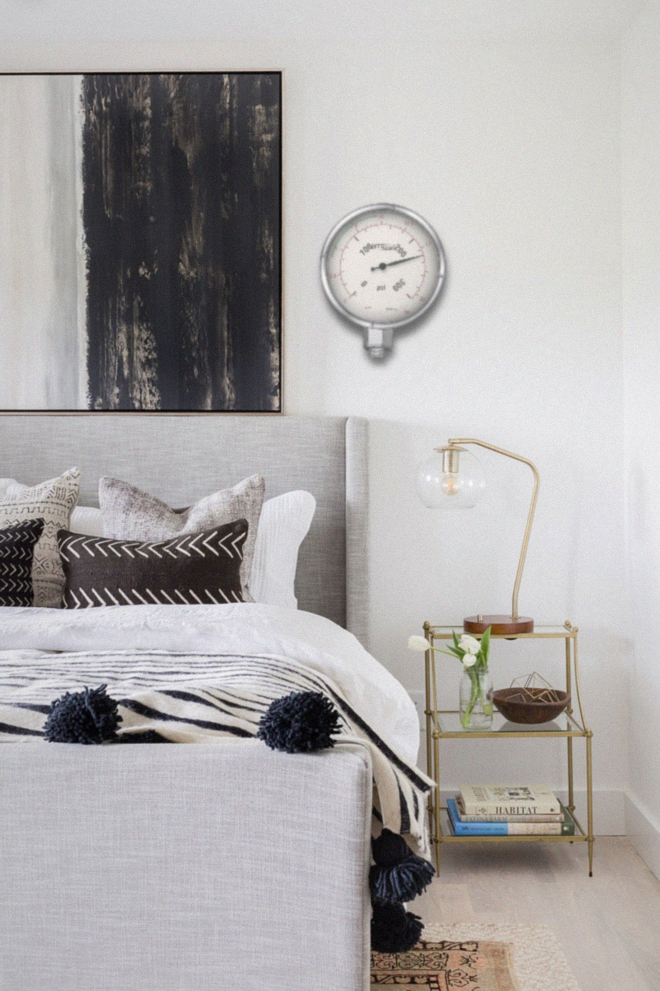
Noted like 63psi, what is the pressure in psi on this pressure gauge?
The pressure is 230psi
